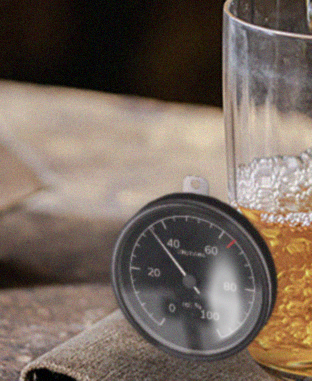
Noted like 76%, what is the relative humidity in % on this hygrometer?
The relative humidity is 36%
